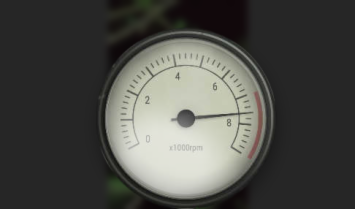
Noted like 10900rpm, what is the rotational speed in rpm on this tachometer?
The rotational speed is 7600rpm
